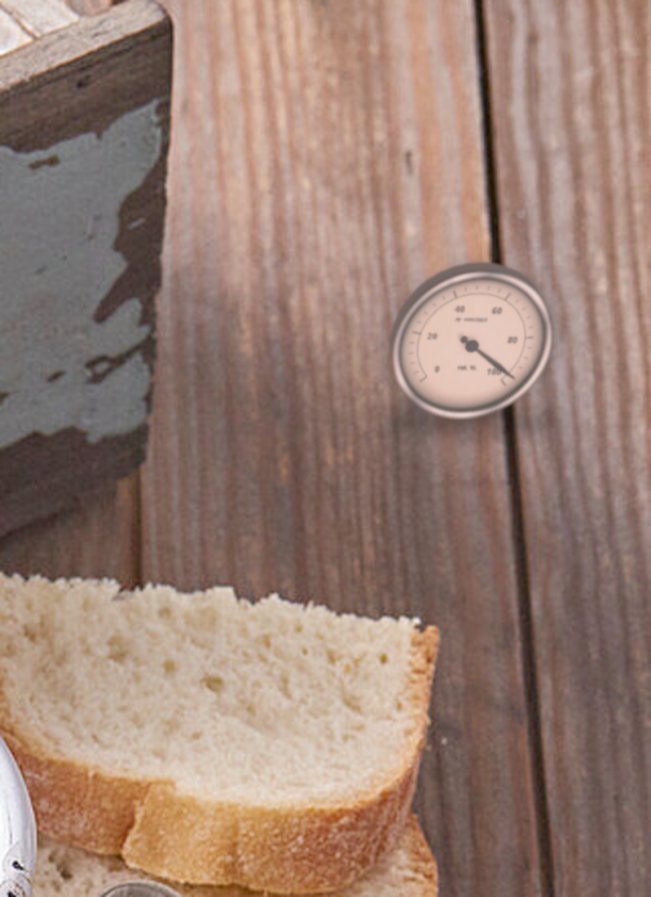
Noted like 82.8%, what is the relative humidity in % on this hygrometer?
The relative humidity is 96%
